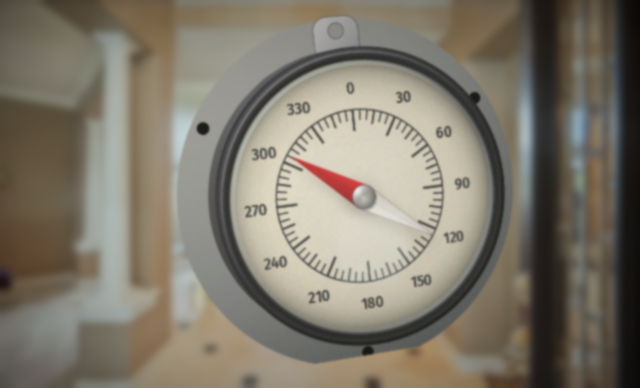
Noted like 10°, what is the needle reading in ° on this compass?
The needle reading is 305°
